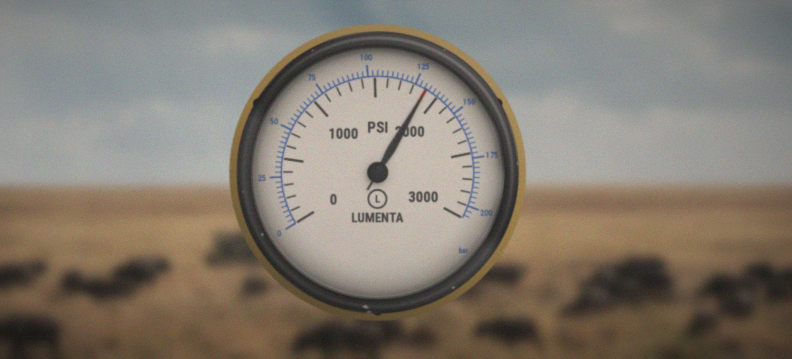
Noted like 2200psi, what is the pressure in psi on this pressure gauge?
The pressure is 1900psi
